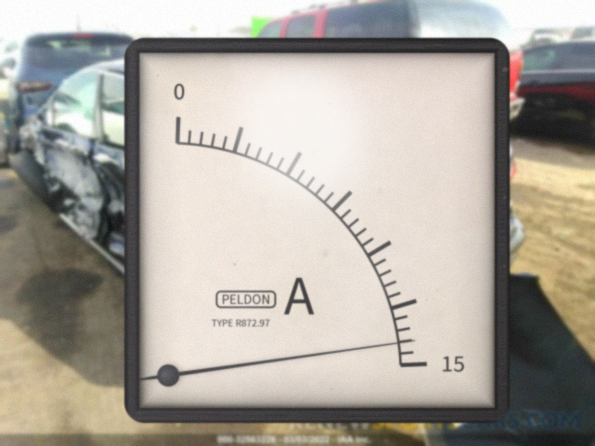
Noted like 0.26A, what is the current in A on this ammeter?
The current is 14A
